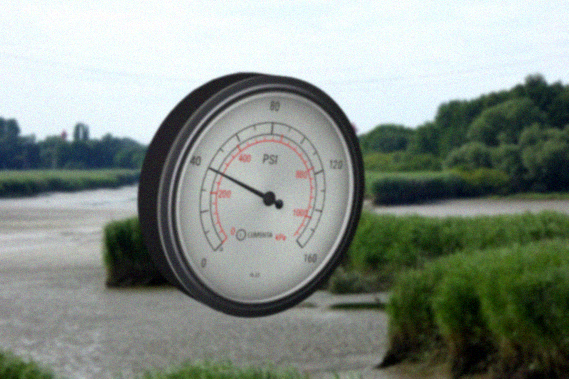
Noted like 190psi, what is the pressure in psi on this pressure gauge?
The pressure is 40psi
